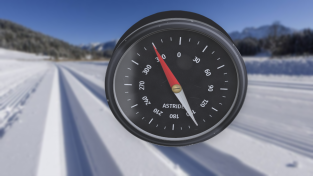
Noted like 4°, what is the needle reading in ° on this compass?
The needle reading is 330°
